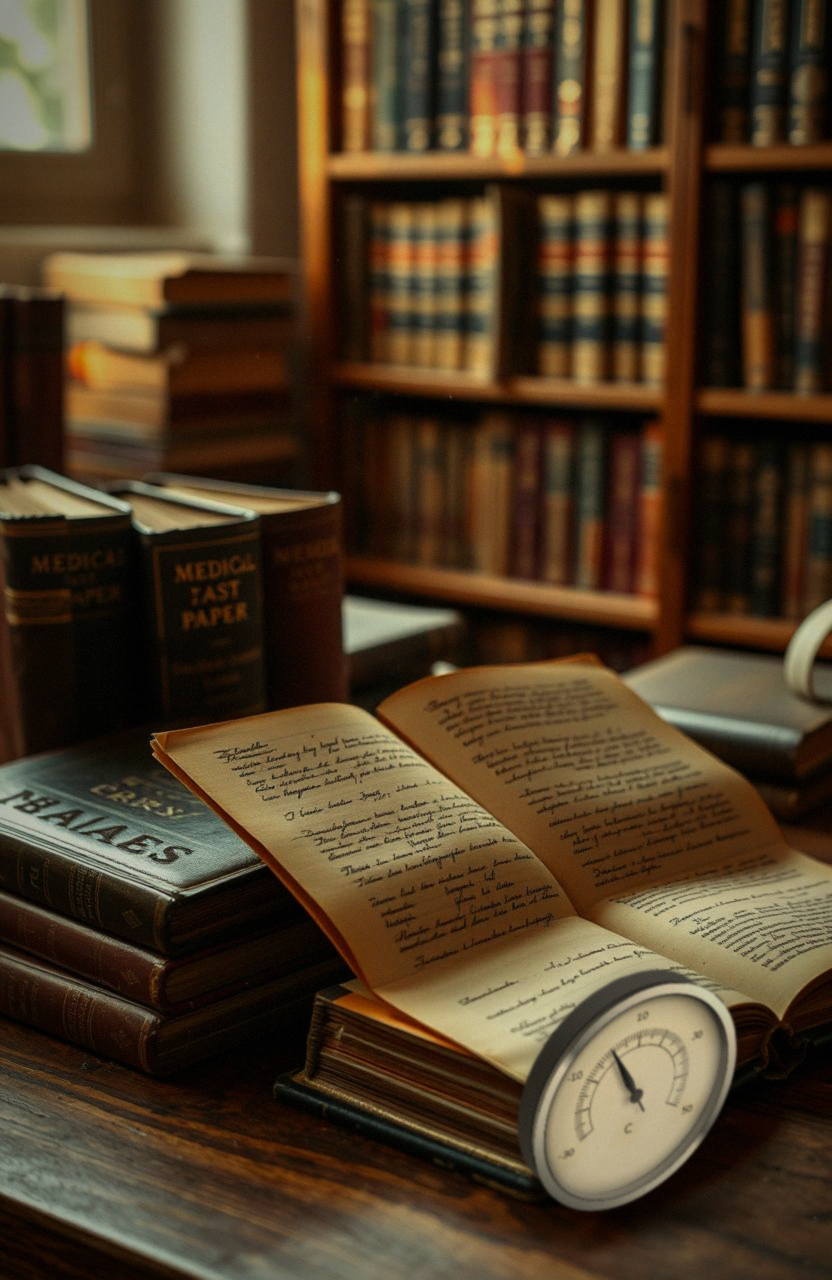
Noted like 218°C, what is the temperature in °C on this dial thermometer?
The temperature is 0°C
